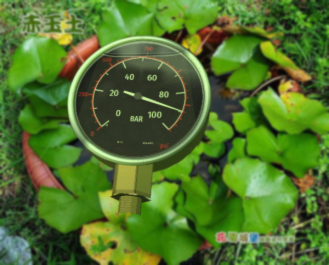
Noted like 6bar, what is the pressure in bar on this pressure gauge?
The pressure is 90bar
